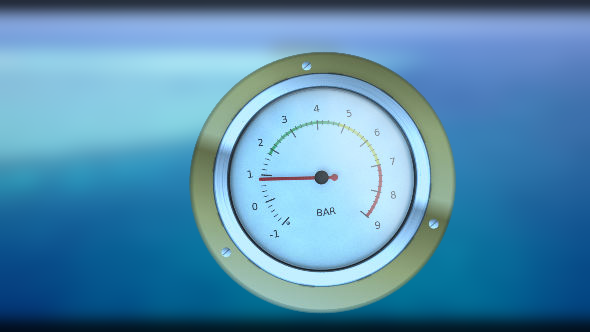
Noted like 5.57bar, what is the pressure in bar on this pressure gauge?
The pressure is 0.8bar
